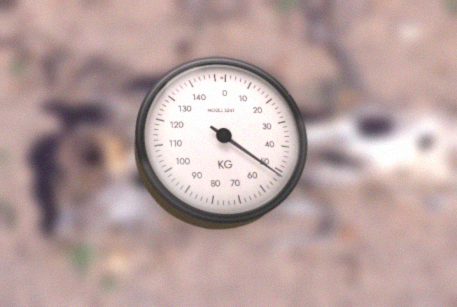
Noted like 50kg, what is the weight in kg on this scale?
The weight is 52kg
